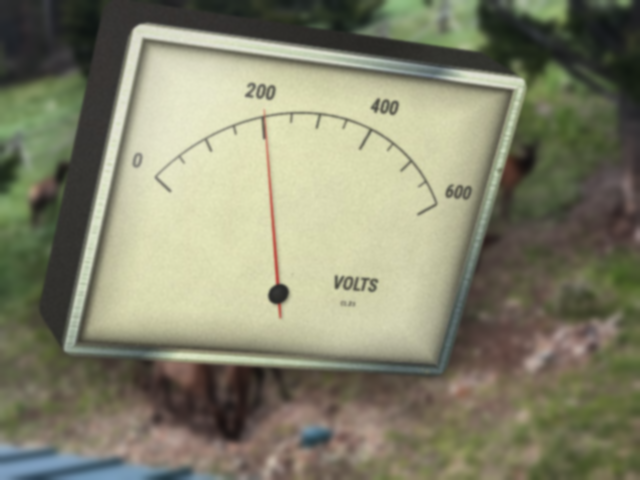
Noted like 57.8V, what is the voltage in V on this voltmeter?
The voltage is 200V
